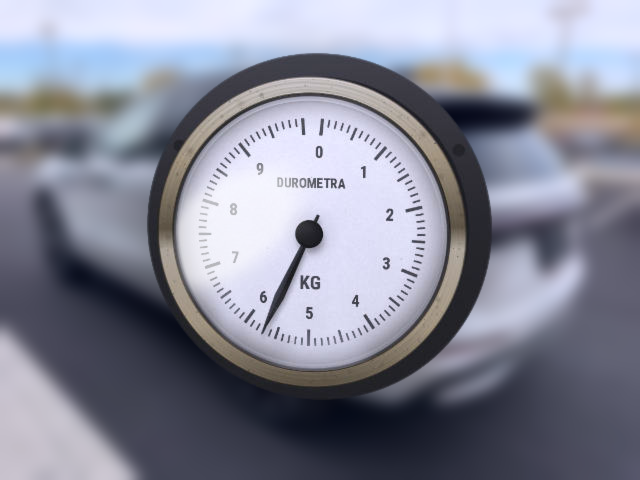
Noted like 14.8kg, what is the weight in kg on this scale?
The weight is 5.7kg
